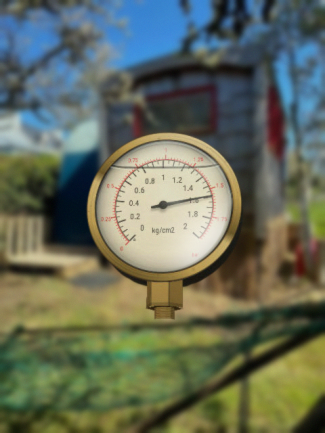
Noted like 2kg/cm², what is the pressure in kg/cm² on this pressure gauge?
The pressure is 1.6kg/cm²
